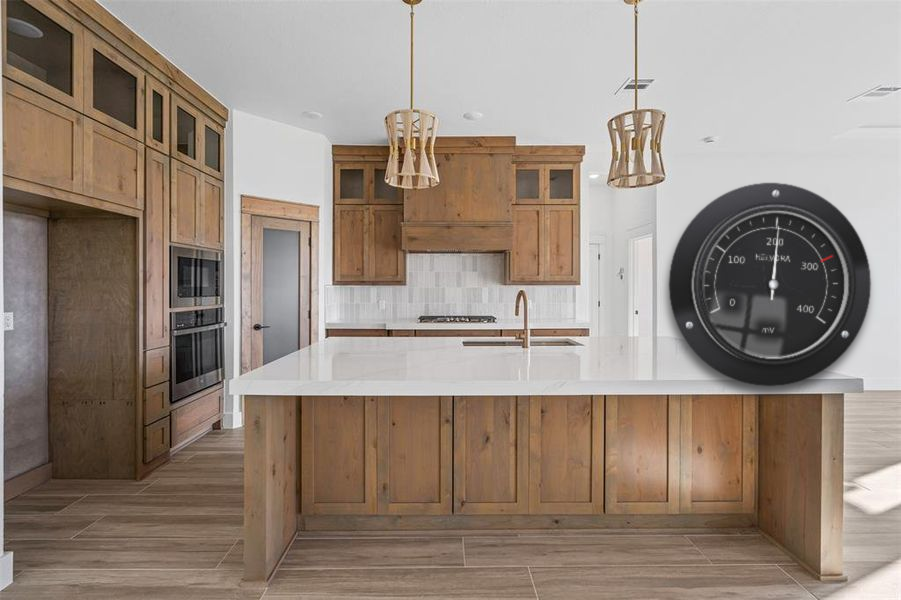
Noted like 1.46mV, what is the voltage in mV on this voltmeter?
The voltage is 200mV
